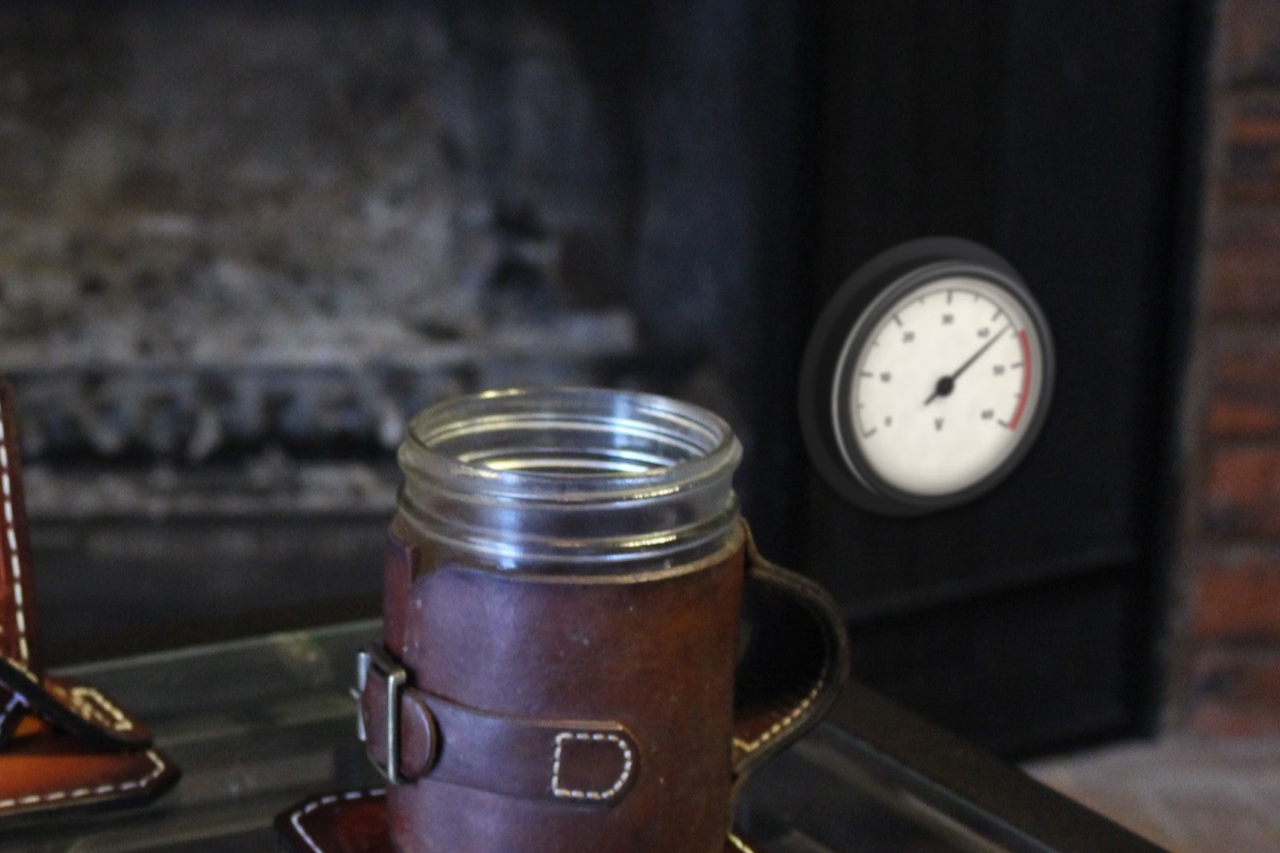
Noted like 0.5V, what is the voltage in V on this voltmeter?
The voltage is 42.5V
